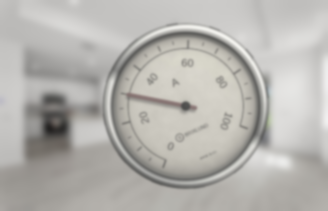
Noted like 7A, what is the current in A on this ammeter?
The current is 30A
